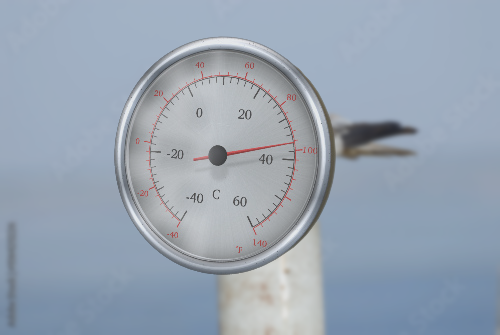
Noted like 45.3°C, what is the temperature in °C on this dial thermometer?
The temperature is 36°C
